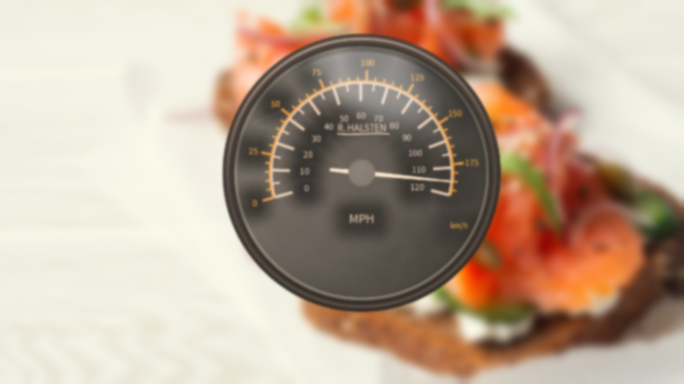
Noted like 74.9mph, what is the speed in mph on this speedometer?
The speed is 115mph
